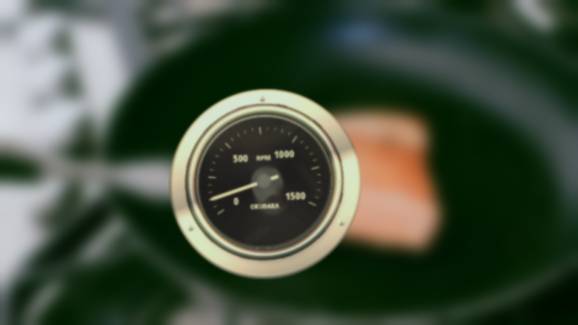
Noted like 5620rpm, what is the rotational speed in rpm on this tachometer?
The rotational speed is 100rpm
